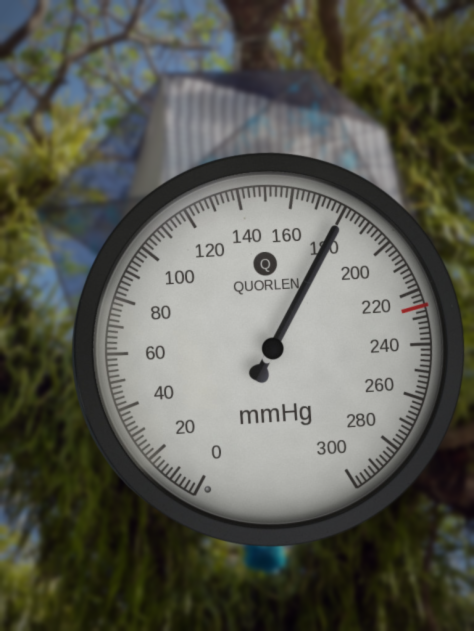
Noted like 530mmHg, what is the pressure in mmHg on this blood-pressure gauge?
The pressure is 180mmHg
